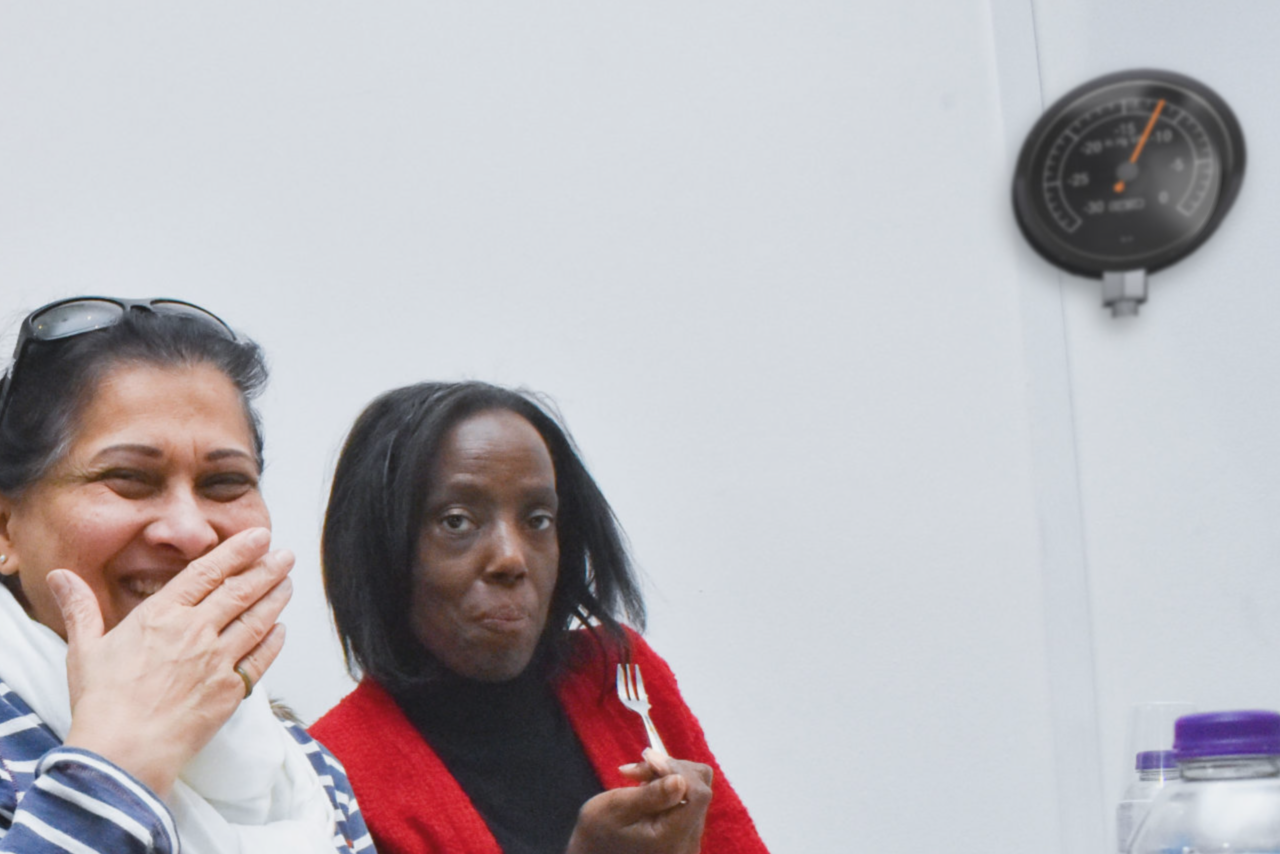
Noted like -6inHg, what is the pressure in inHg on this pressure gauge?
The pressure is -12inHg
